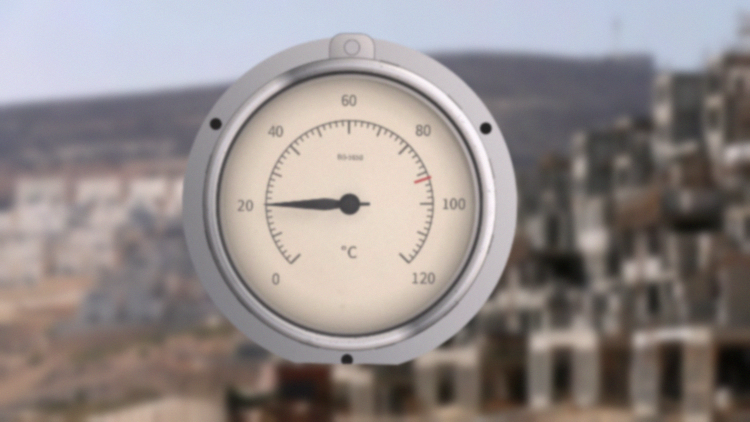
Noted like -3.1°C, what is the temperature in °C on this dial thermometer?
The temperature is 20°C
